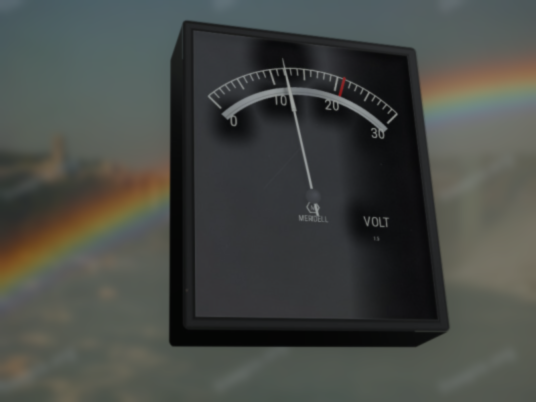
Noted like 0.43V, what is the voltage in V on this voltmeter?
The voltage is 12V
